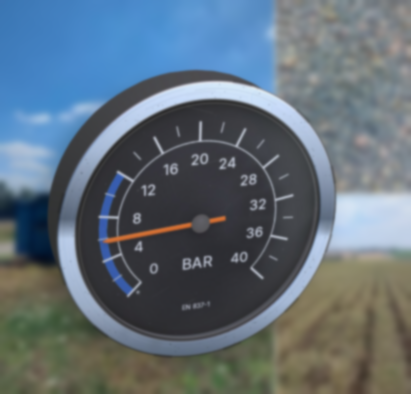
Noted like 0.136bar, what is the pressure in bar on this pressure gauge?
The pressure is 6bar
